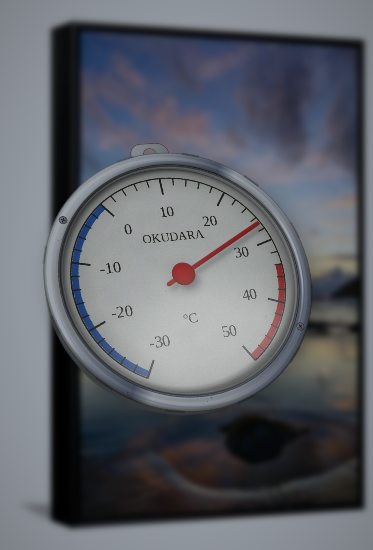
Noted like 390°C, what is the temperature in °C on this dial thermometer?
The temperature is 27°C
